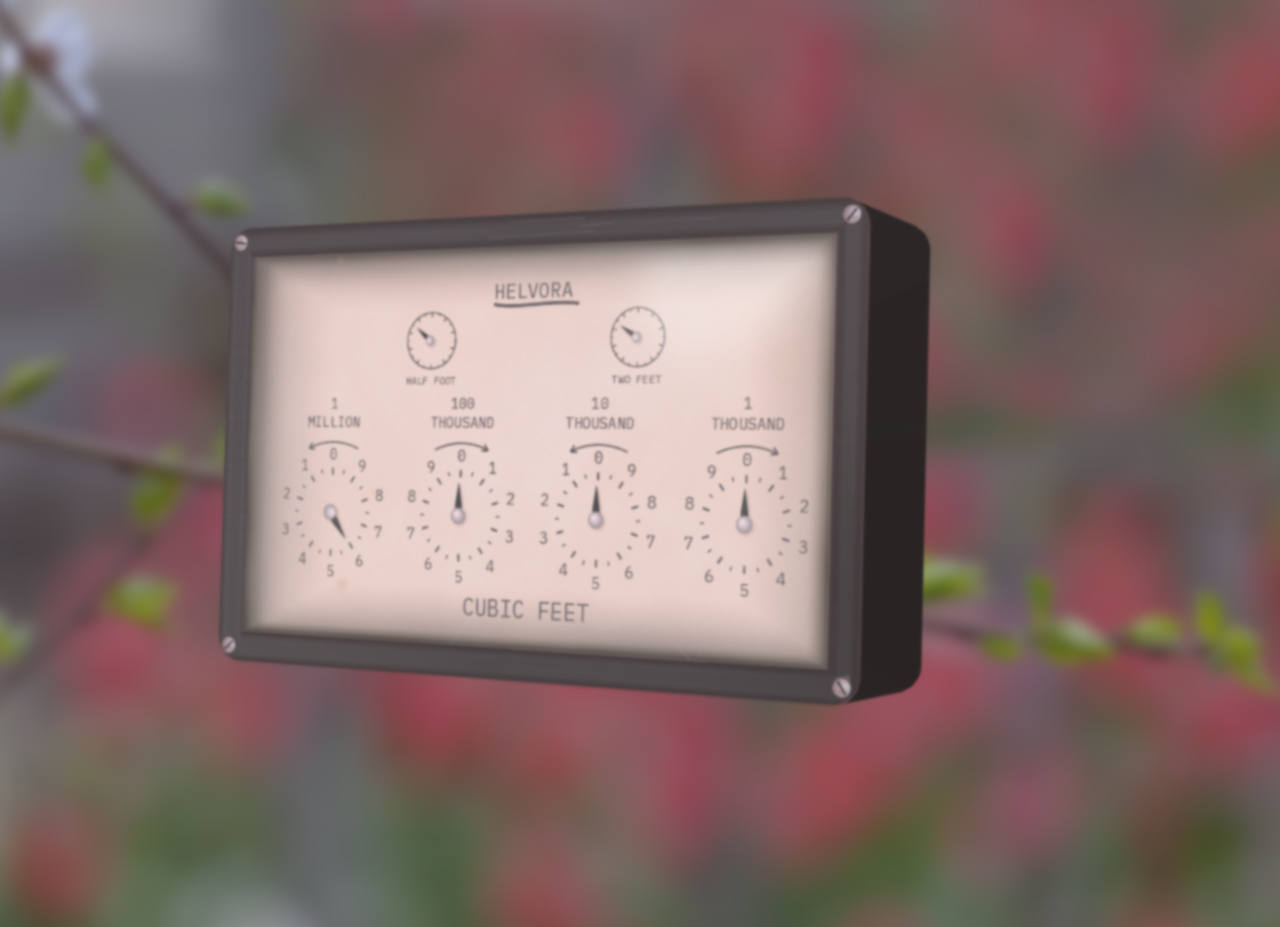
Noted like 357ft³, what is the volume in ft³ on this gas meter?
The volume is 600000ft³
